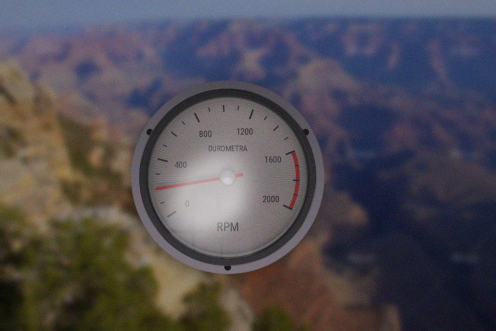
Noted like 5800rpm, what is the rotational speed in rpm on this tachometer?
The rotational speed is 200rpm
